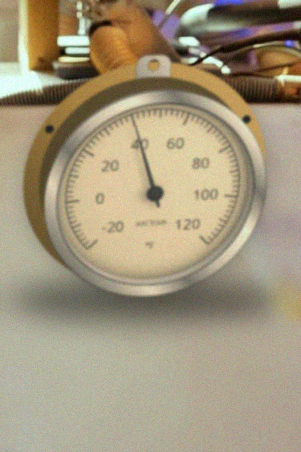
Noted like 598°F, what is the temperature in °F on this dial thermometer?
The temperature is 40°F
